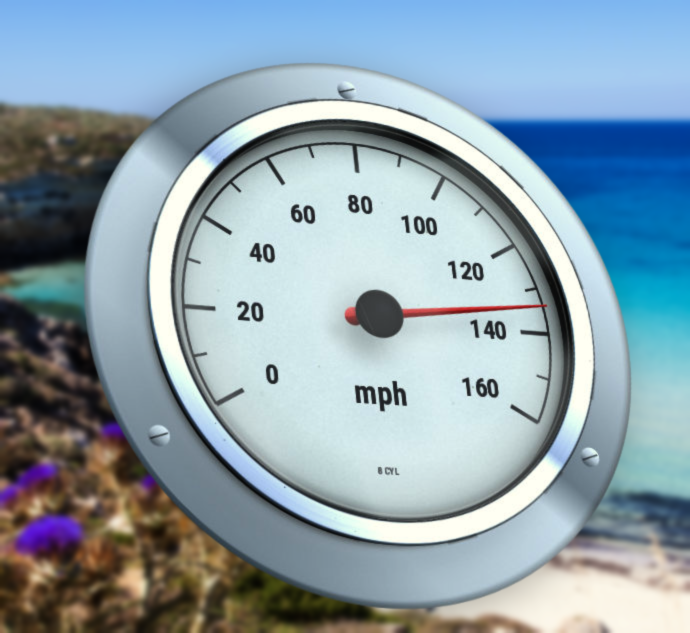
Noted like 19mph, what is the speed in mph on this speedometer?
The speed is 135mph
